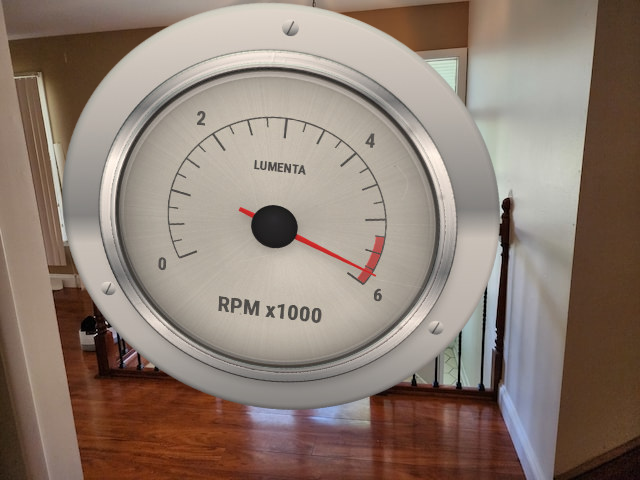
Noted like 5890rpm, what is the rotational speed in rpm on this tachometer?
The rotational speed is 5750rpm
